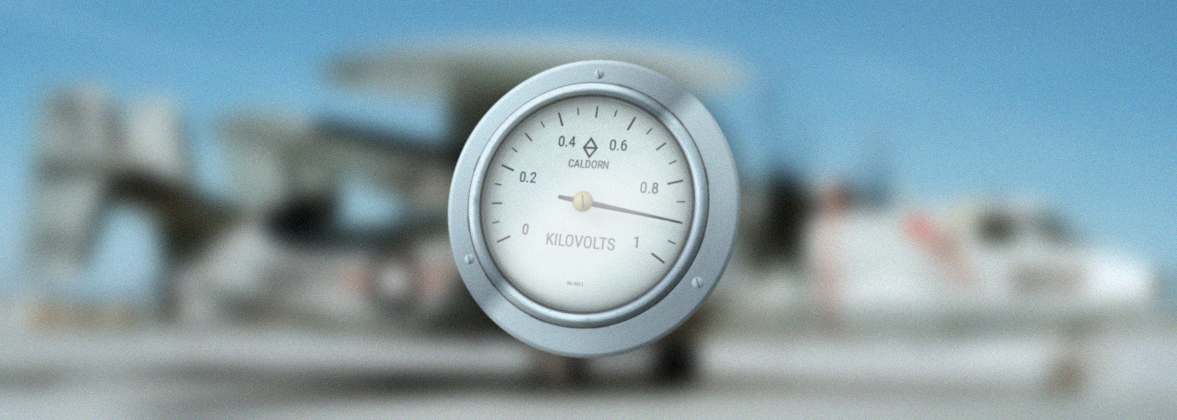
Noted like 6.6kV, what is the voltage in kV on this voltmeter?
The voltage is 0.9kV
